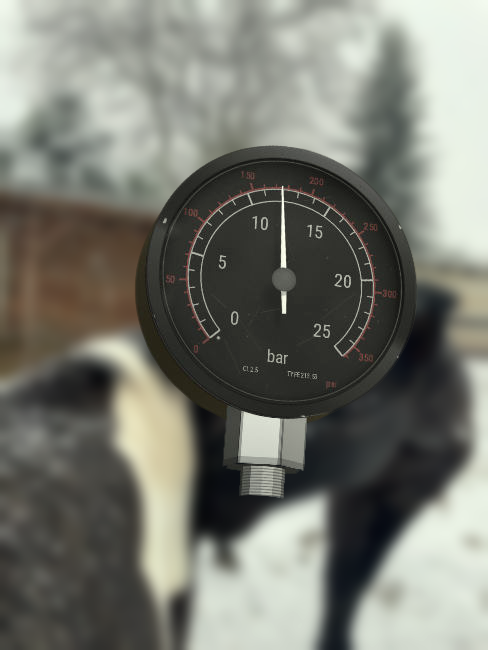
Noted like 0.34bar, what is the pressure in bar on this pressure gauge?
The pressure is 12bar
